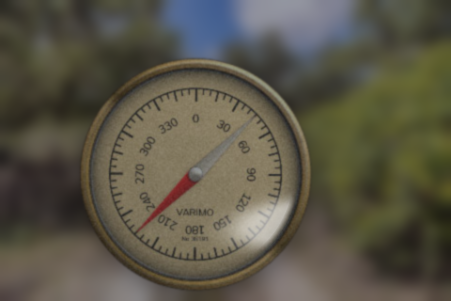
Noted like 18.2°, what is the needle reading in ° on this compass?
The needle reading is 225°
